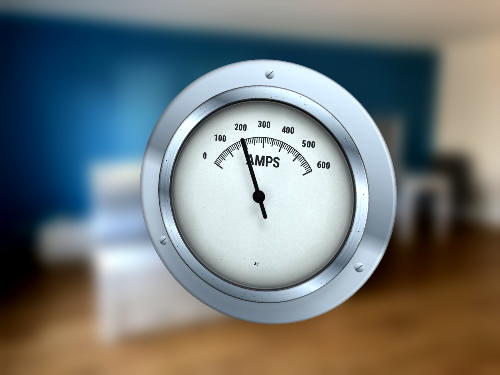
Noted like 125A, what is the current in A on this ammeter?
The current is 200A
